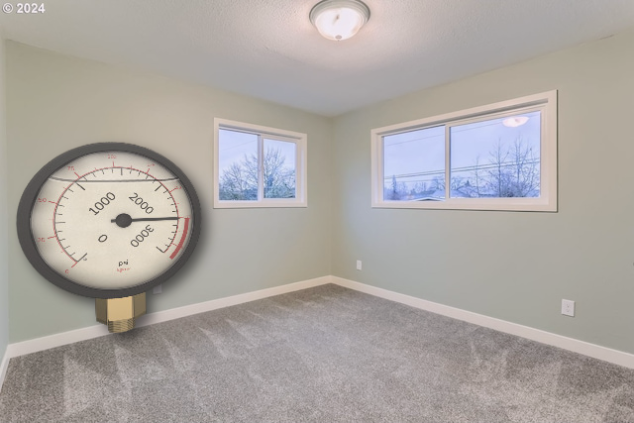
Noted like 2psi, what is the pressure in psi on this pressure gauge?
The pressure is 2500psi
